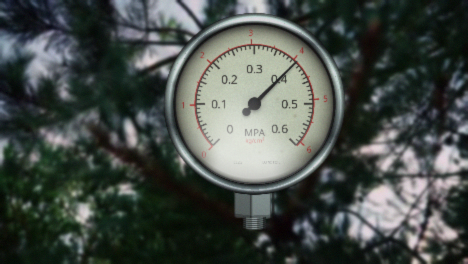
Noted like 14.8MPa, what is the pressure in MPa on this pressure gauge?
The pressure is 0.4MPa
